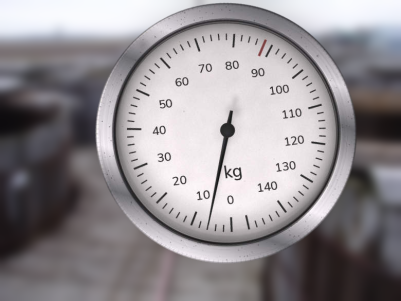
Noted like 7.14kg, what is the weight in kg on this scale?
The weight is 6kg
